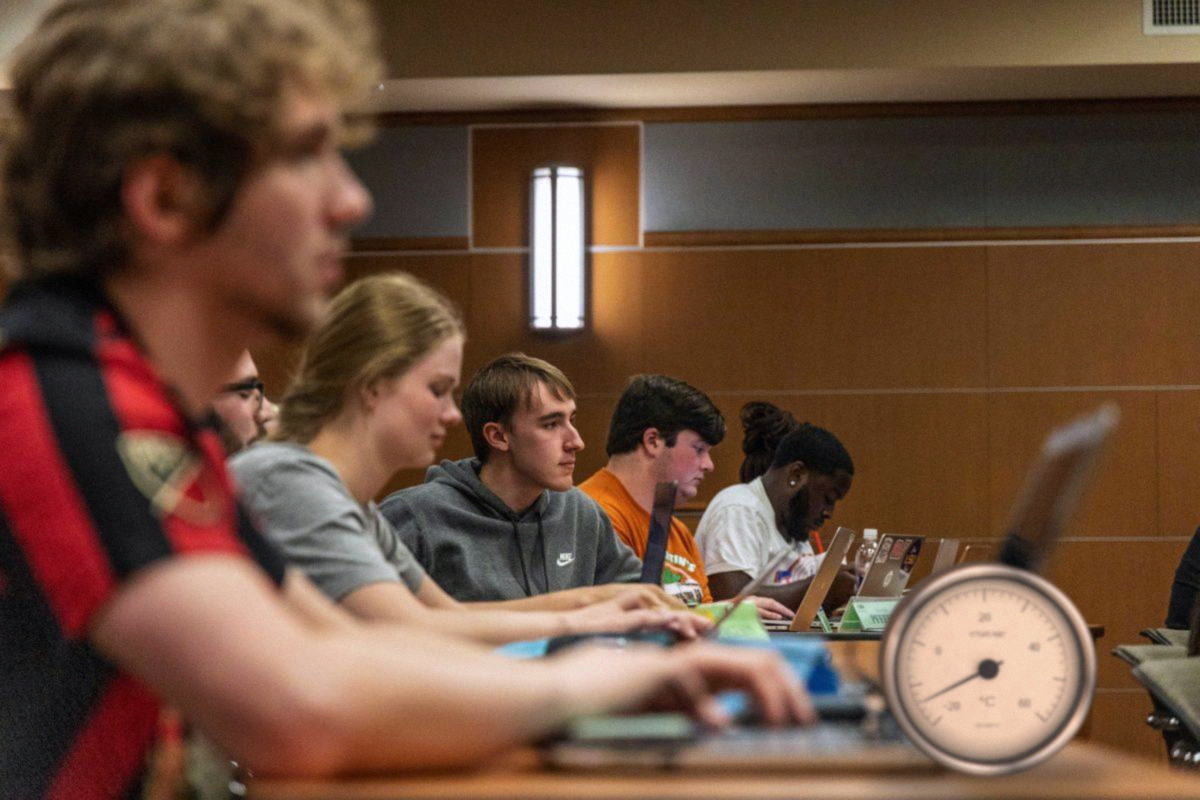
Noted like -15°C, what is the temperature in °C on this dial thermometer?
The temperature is -14°C
